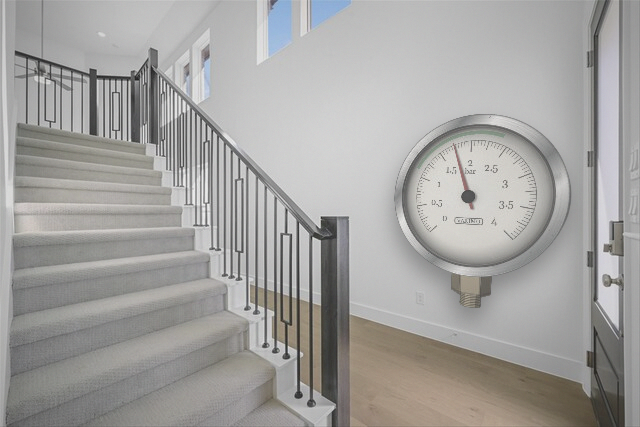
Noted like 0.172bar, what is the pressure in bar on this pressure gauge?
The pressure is 1.75bar
